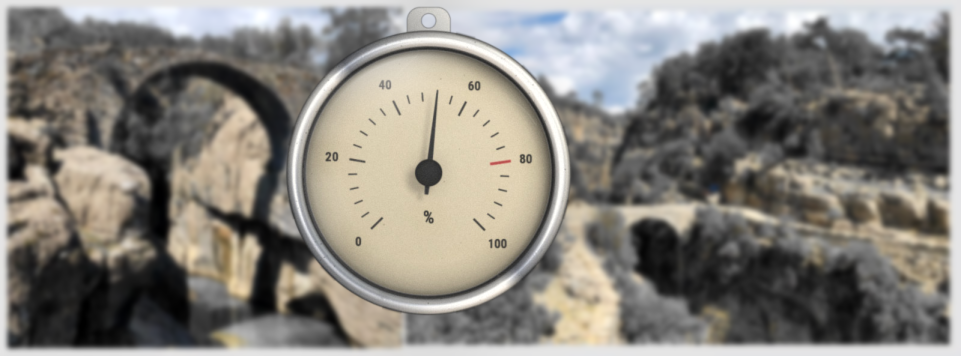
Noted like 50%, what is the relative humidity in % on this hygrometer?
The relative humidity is 52%
